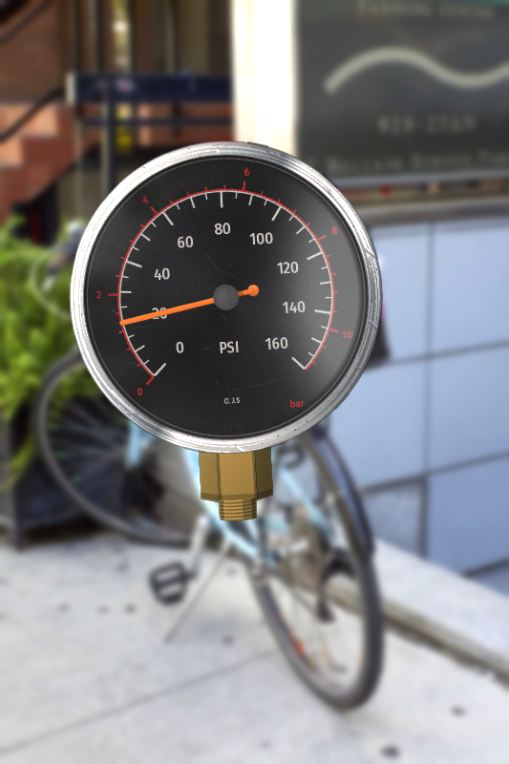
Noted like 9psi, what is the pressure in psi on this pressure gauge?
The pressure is 20psi
